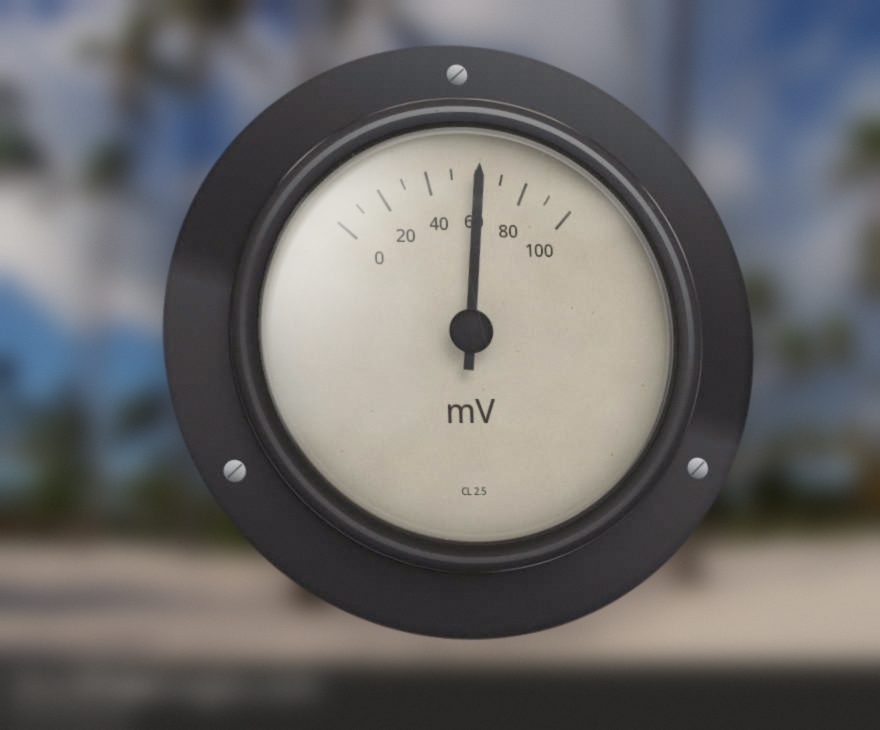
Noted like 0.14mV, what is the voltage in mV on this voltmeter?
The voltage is 60mV
